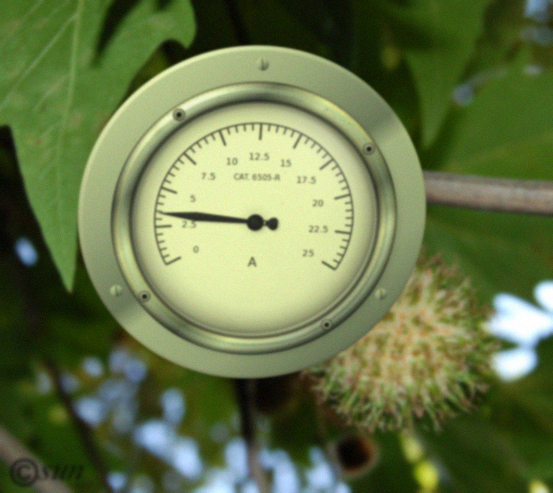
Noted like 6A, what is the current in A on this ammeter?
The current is 3.5A
